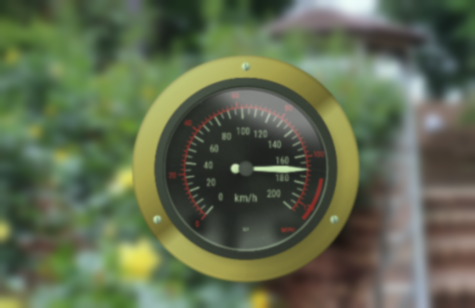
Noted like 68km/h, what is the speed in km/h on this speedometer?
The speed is 170km/h
